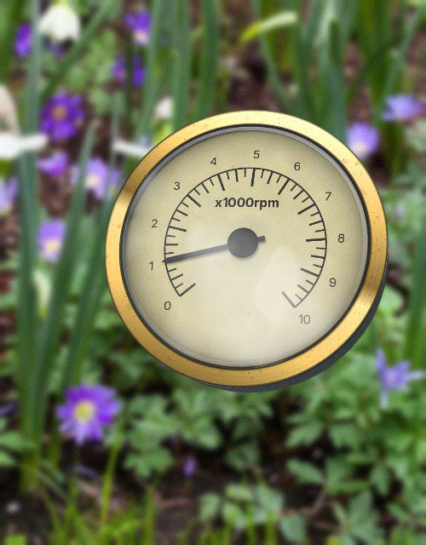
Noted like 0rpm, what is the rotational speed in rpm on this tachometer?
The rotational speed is 1000rpm
